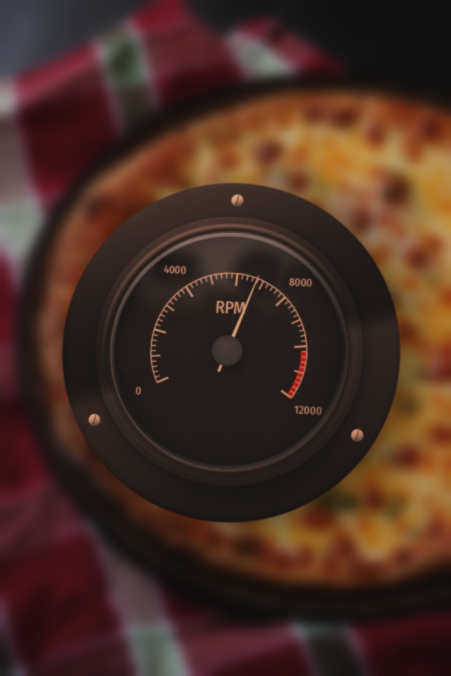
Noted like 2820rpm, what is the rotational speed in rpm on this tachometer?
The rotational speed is 6800rpm
